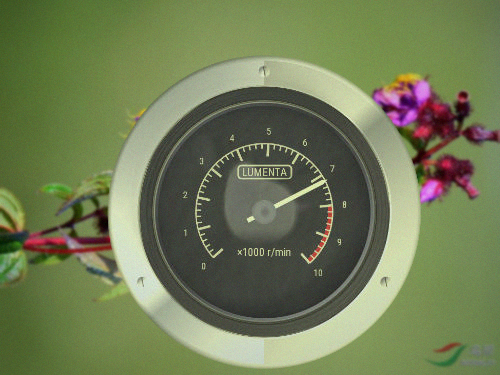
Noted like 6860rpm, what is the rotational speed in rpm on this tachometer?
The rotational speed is 7200rpm
